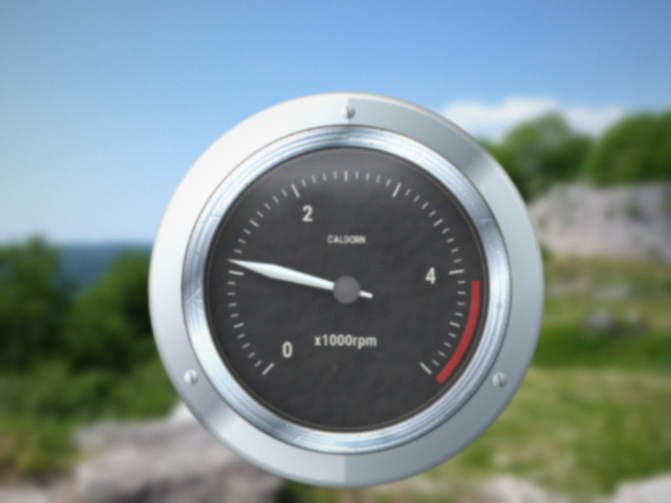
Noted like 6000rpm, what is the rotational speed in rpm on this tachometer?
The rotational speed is 1100rpm
